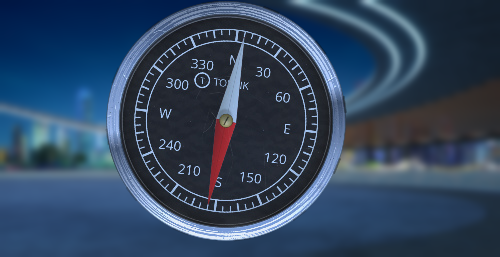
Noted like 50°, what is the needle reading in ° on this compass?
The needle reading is 185°
